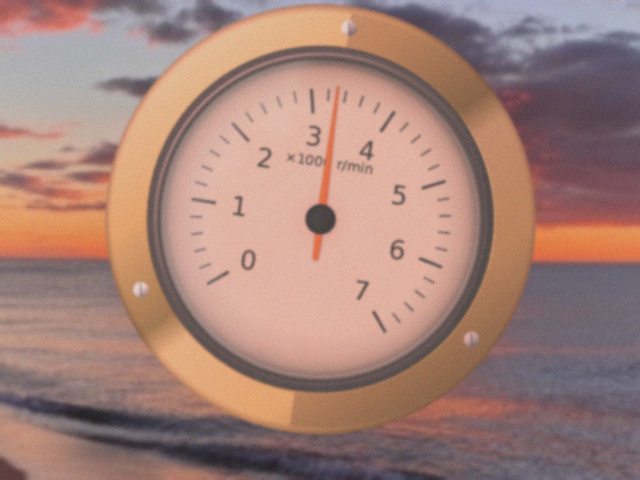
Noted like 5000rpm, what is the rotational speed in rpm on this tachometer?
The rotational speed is 3300rpm
